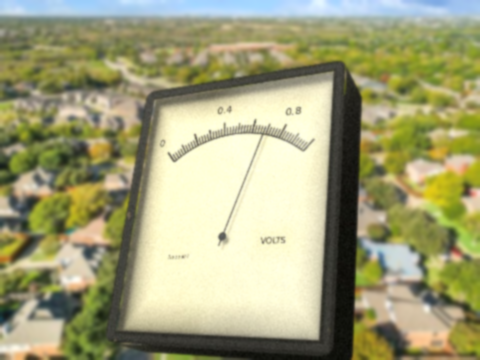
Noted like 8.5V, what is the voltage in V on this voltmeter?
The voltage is 0.7V
